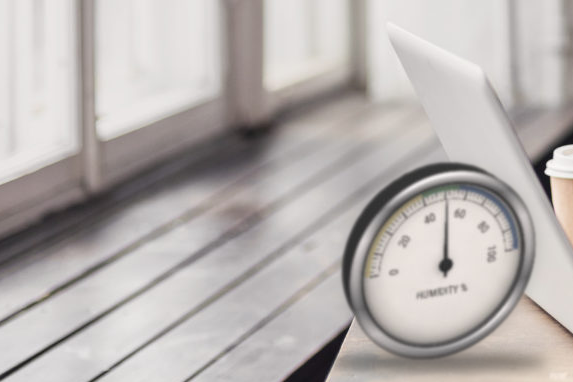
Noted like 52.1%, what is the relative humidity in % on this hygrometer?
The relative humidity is 50%
